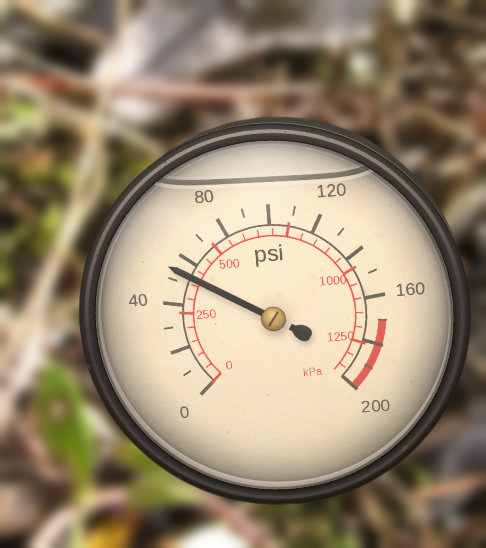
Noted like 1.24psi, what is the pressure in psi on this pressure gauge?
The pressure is 55psi
